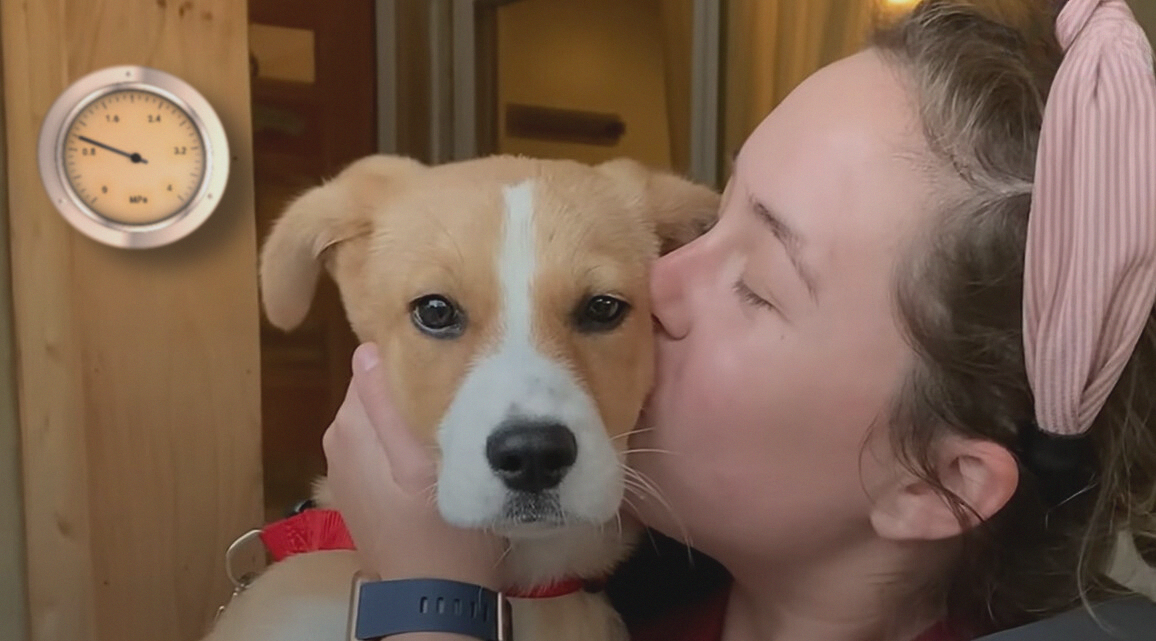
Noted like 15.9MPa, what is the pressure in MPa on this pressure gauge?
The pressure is 1MPa
